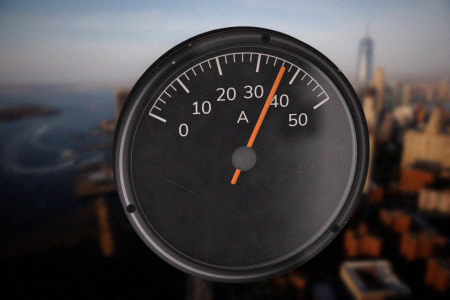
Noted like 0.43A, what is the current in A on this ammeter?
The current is 36A
